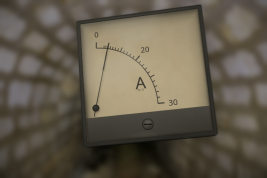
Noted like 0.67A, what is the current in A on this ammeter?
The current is 10A
